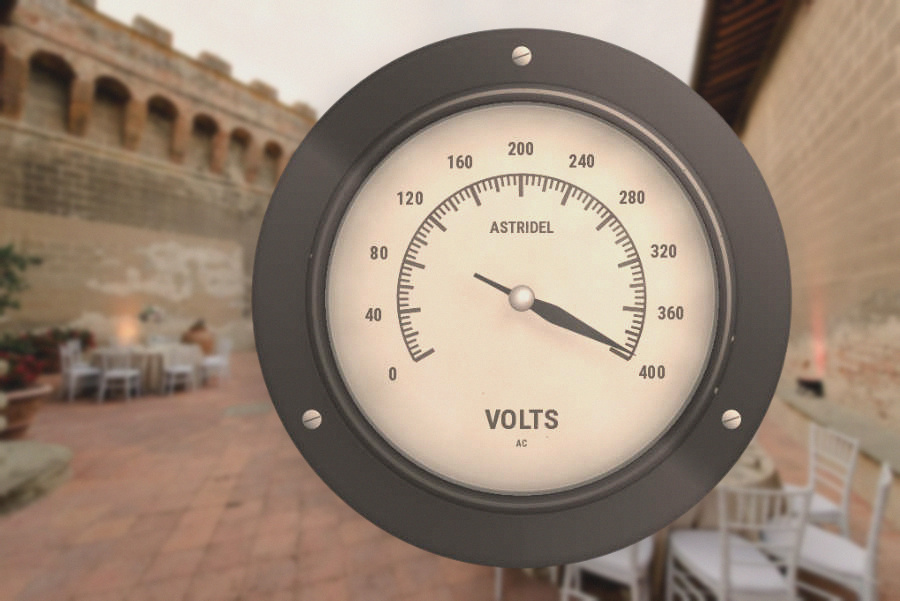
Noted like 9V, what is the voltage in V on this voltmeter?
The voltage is 395V
